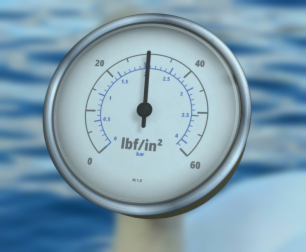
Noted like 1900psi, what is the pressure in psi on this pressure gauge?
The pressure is 30psi
